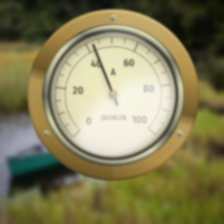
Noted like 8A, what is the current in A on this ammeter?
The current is 42.5A
